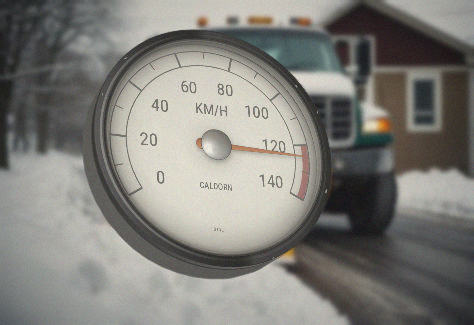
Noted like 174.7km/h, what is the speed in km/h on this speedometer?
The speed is 125km/h
